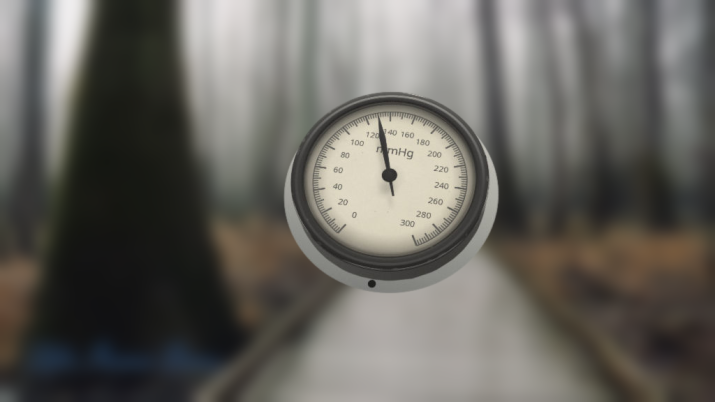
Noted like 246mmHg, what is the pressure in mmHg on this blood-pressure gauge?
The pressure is 130mmHg
